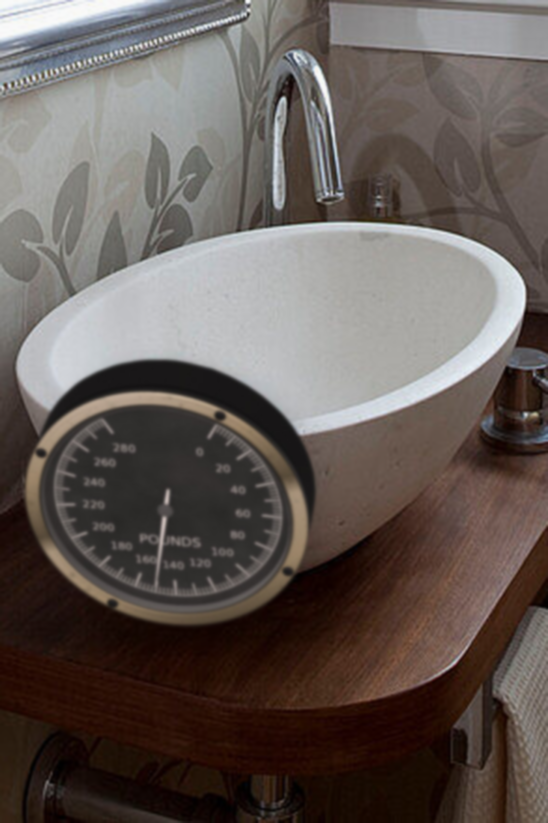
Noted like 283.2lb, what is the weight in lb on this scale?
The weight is 150lb
